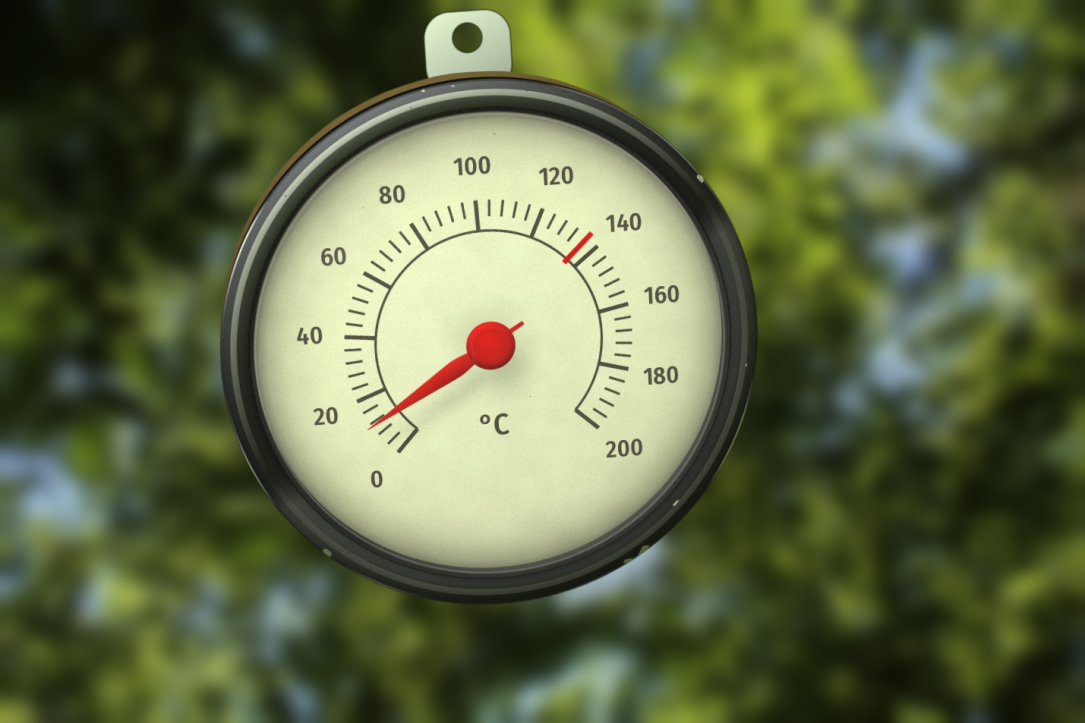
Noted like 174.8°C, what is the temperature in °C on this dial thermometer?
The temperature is 12°C
